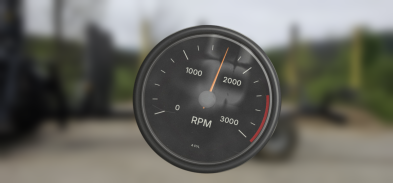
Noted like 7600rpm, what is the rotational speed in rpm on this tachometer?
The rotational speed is 1600rpm
